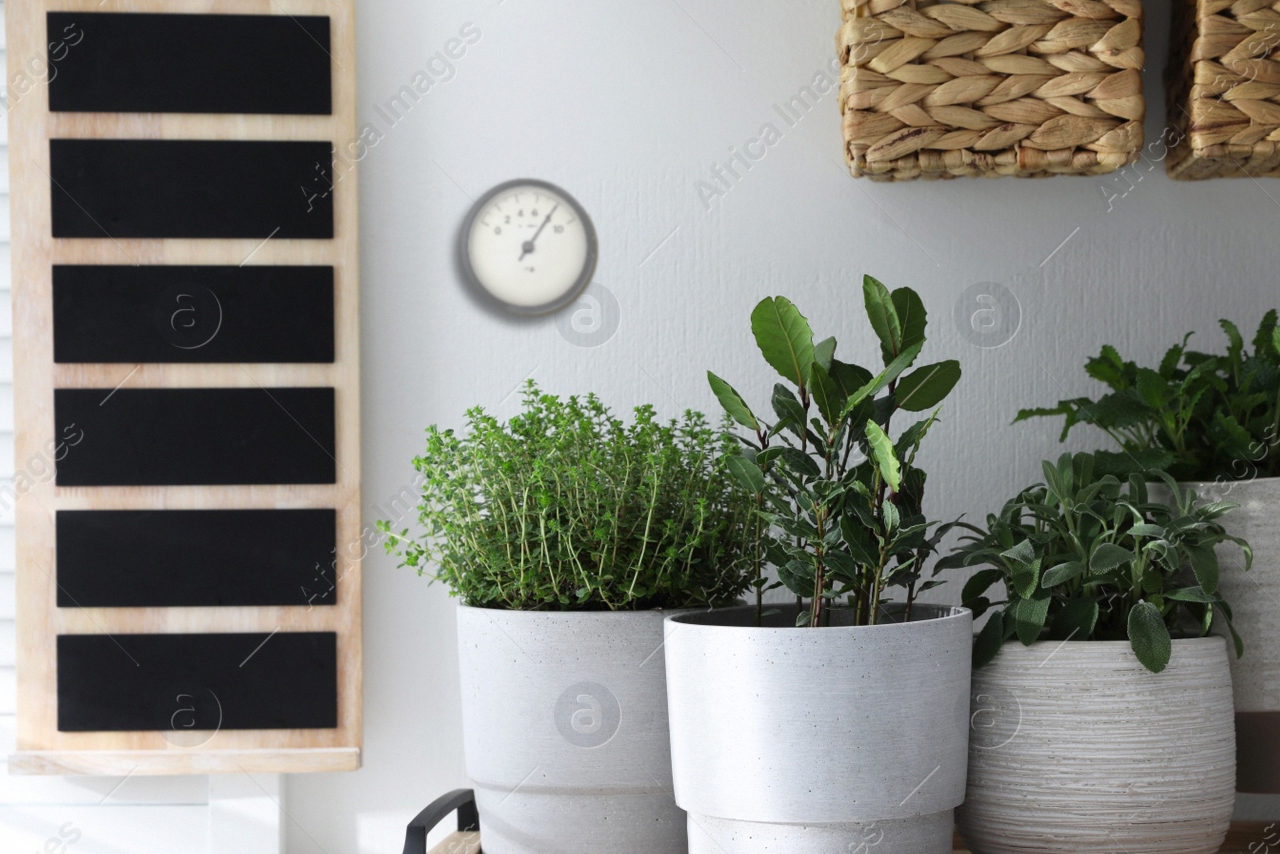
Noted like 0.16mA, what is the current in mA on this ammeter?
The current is 8mA
